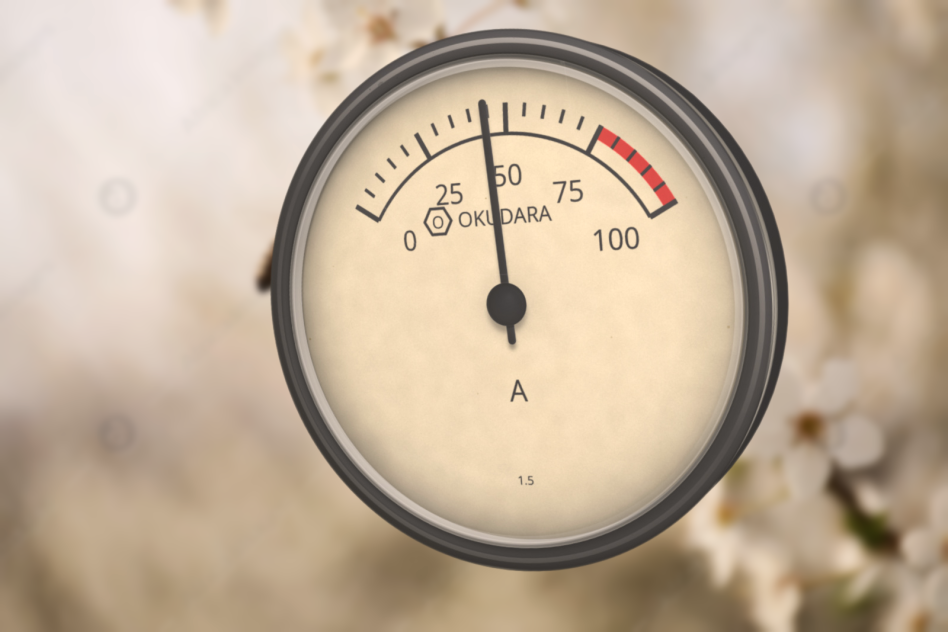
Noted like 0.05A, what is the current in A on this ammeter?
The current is 45A
